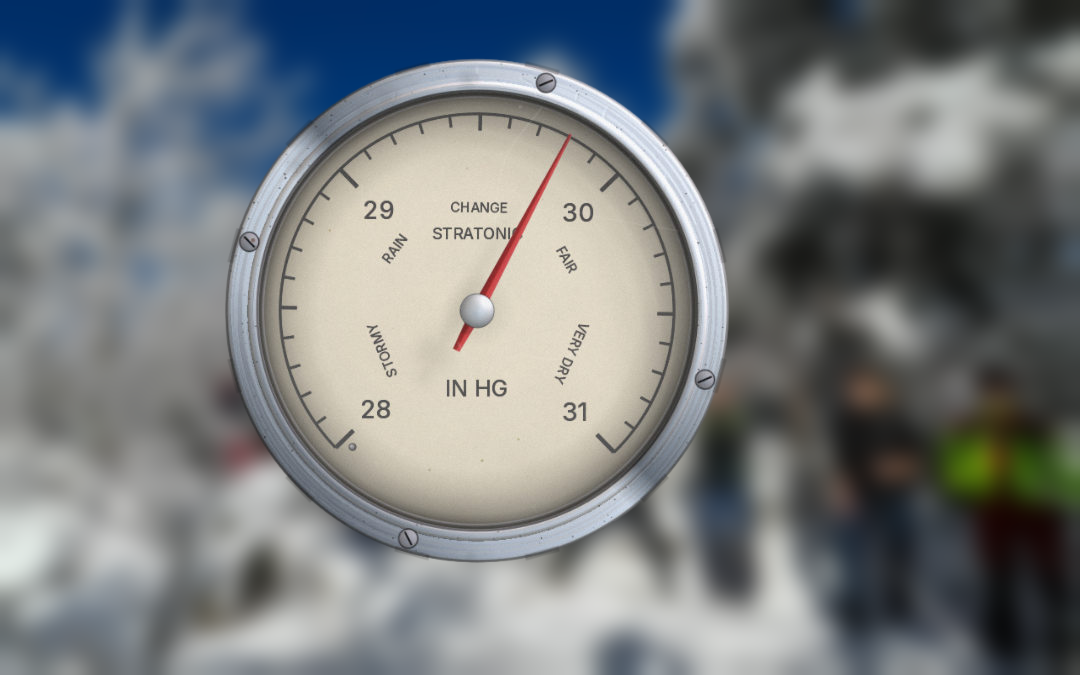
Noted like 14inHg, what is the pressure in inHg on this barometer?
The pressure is 29.8inHg
